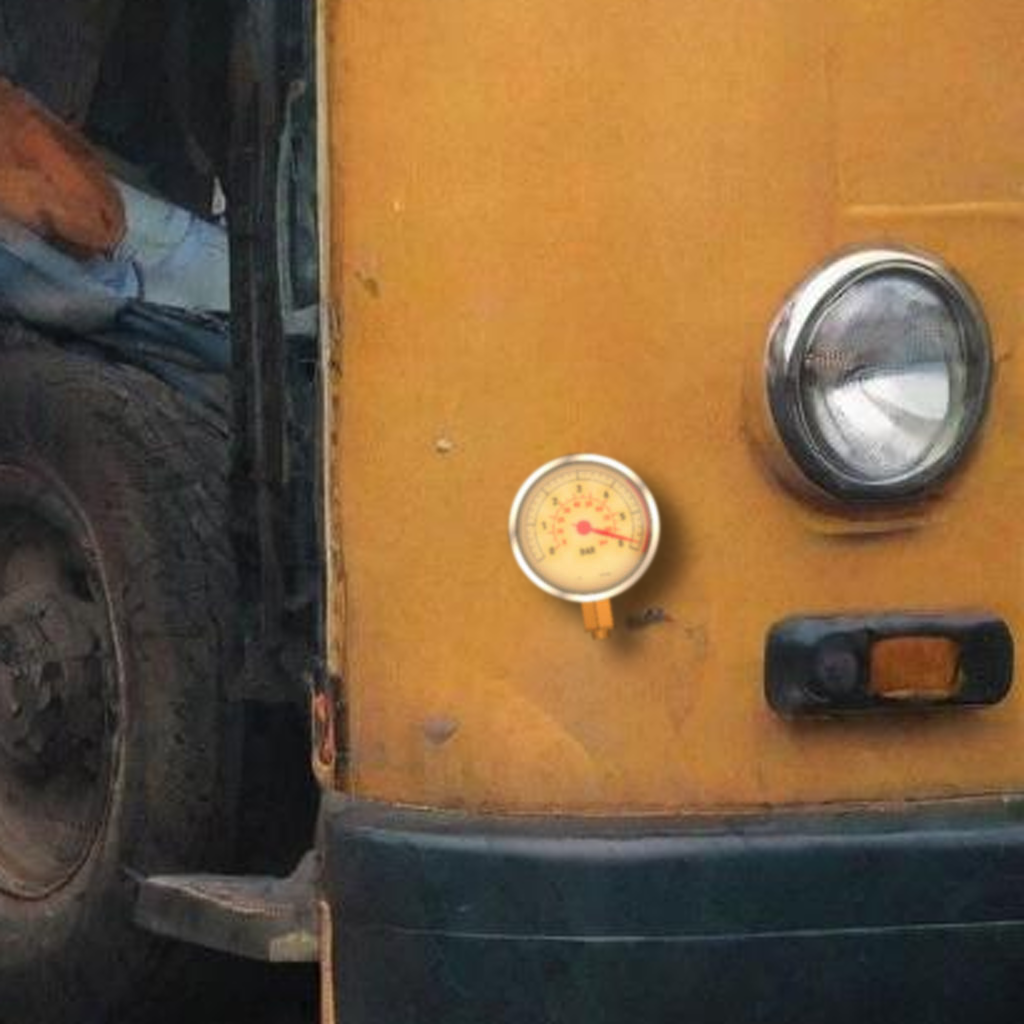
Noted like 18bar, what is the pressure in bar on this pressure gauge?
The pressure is 5.8bar
